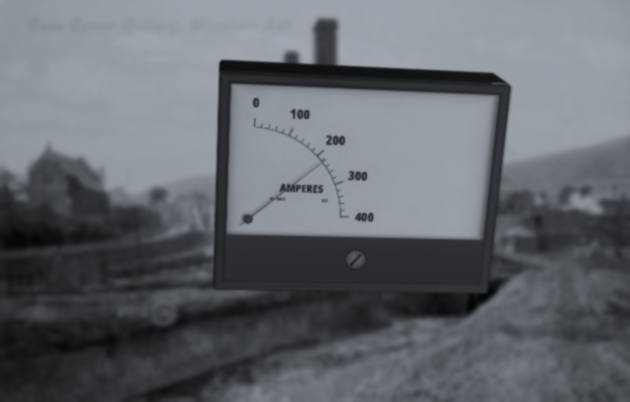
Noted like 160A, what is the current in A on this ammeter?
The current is 220A
